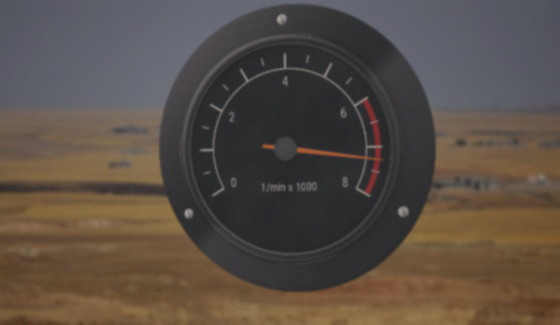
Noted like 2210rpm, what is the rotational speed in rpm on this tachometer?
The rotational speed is 7250rpm
